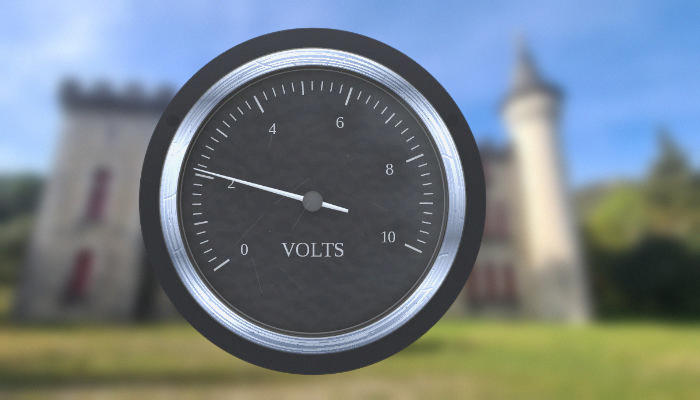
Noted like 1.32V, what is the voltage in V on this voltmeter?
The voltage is 2.1V
